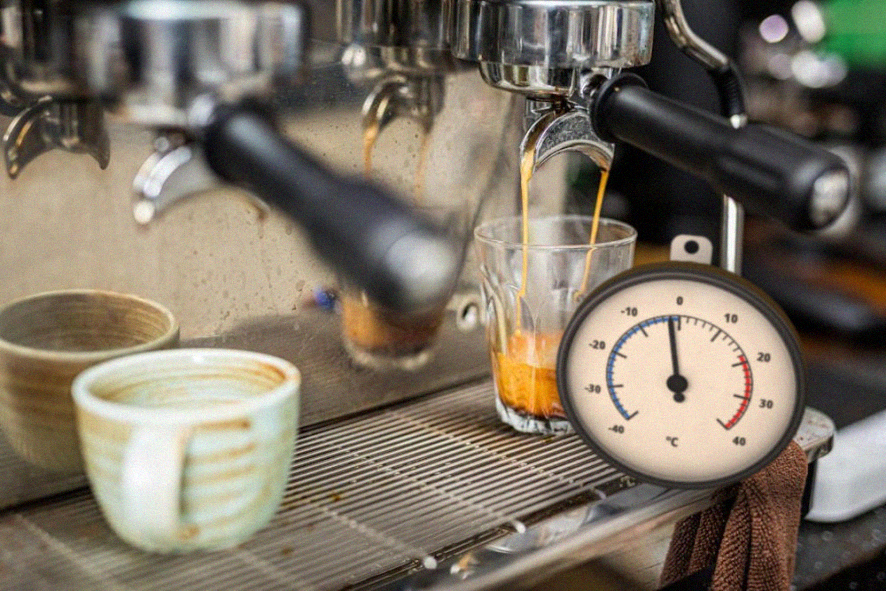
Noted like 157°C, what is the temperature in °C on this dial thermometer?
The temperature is -2°C
